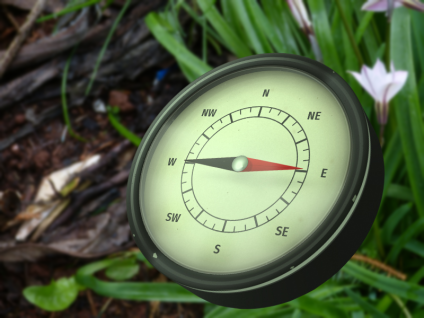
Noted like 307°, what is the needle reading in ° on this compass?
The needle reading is 90°
